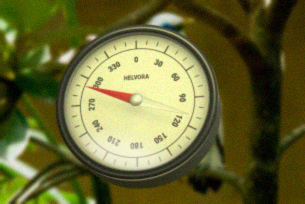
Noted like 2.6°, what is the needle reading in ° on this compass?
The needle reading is 290°
